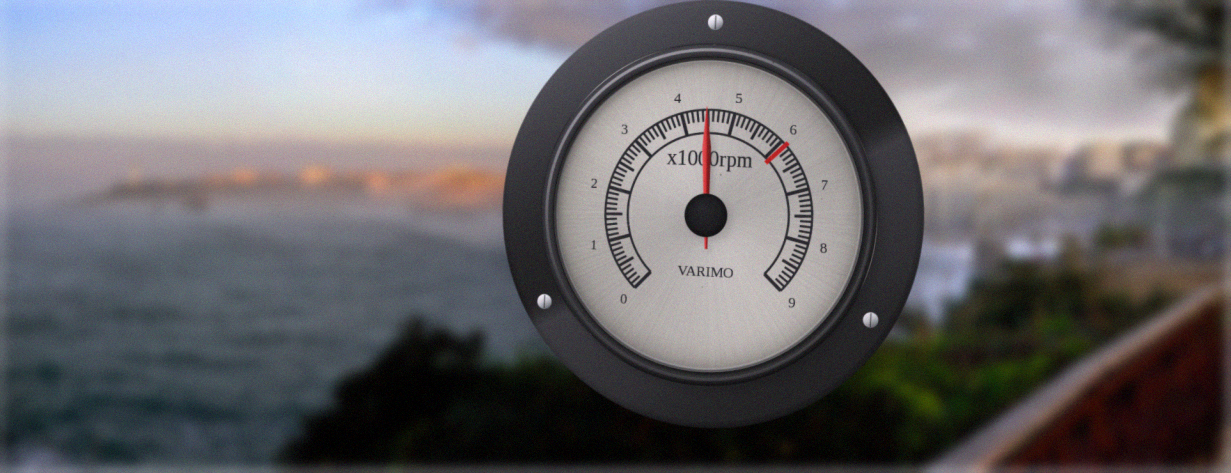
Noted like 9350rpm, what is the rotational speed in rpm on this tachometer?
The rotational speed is 4500rpm
